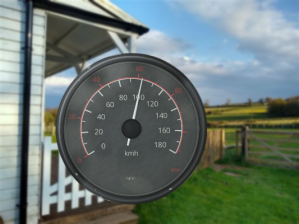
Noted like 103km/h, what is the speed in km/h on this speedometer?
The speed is 100km/h
